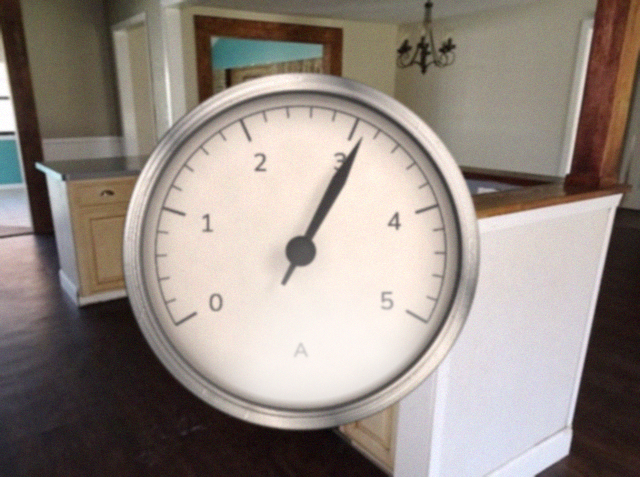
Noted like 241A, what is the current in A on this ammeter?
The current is 3.1A
